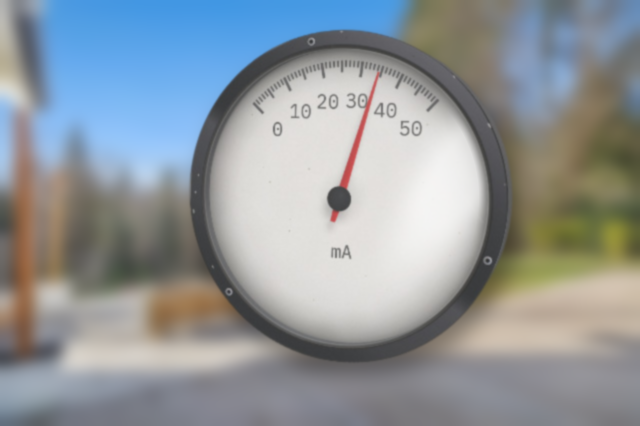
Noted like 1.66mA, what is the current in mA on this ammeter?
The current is 35mA
